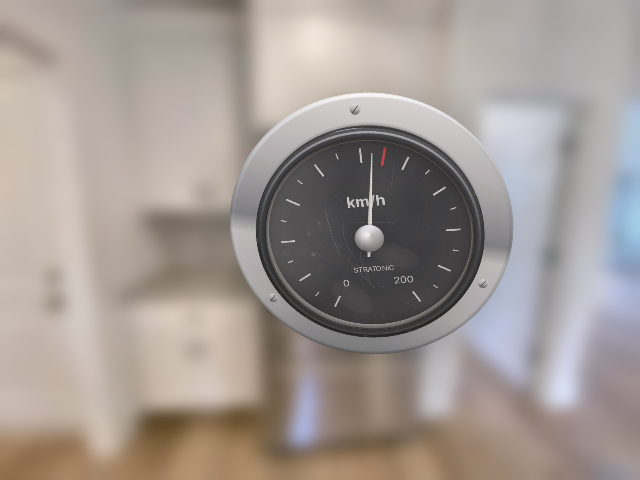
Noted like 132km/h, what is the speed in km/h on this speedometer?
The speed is 105km/h
